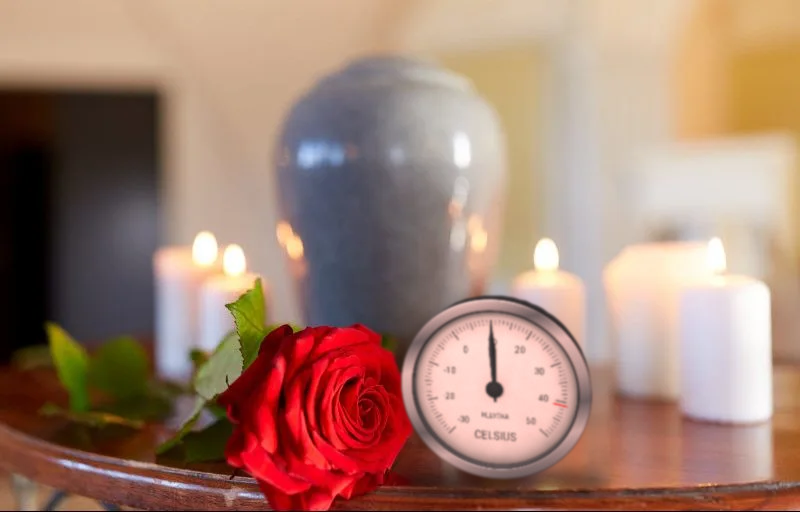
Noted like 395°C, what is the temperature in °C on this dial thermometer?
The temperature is 10°C
